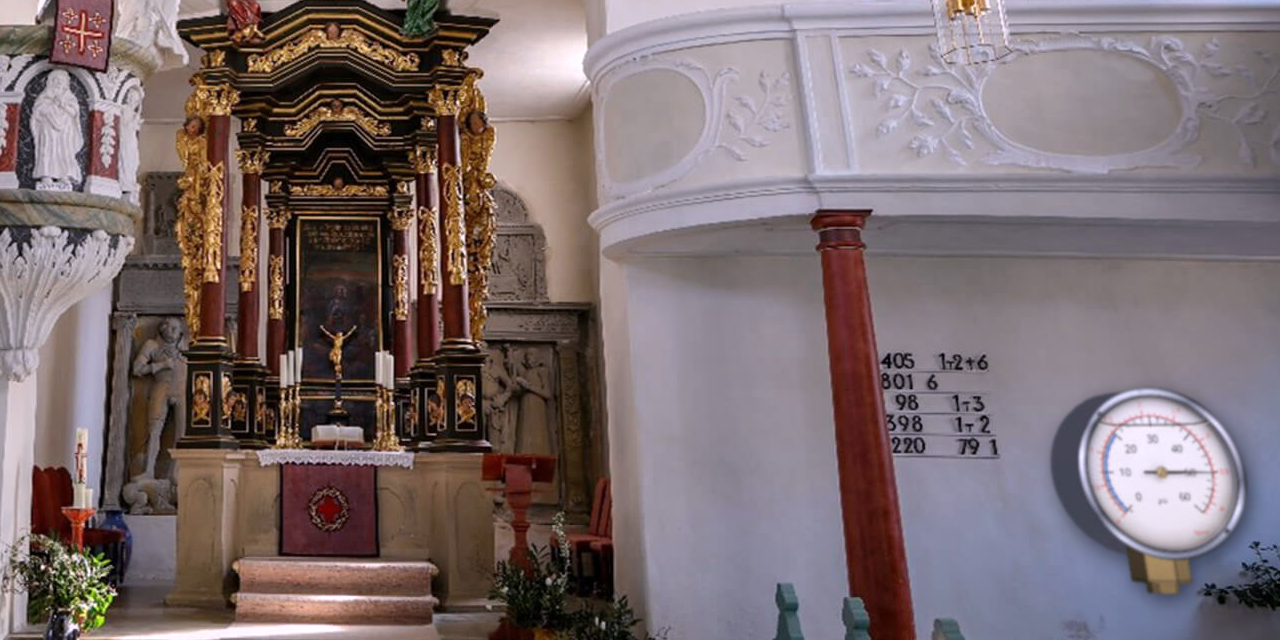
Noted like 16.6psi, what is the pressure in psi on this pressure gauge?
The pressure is 50psi
